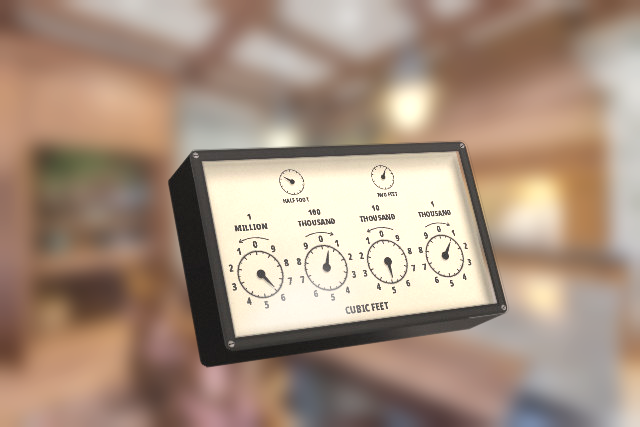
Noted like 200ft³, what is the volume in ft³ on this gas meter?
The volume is 605100ft³
